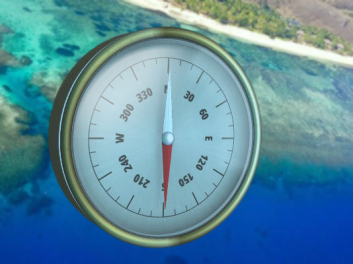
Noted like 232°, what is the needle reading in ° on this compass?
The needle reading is 180°
